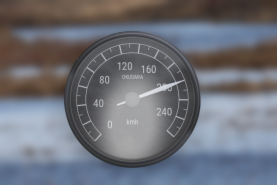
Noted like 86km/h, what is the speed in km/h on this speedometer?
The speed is 200km/h
